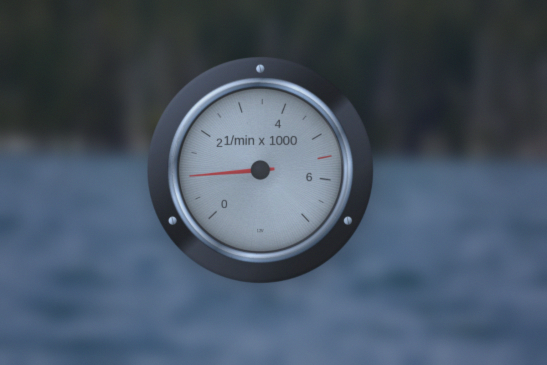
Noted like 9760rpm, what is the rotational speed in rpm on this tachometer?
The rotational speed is 1000rpm
